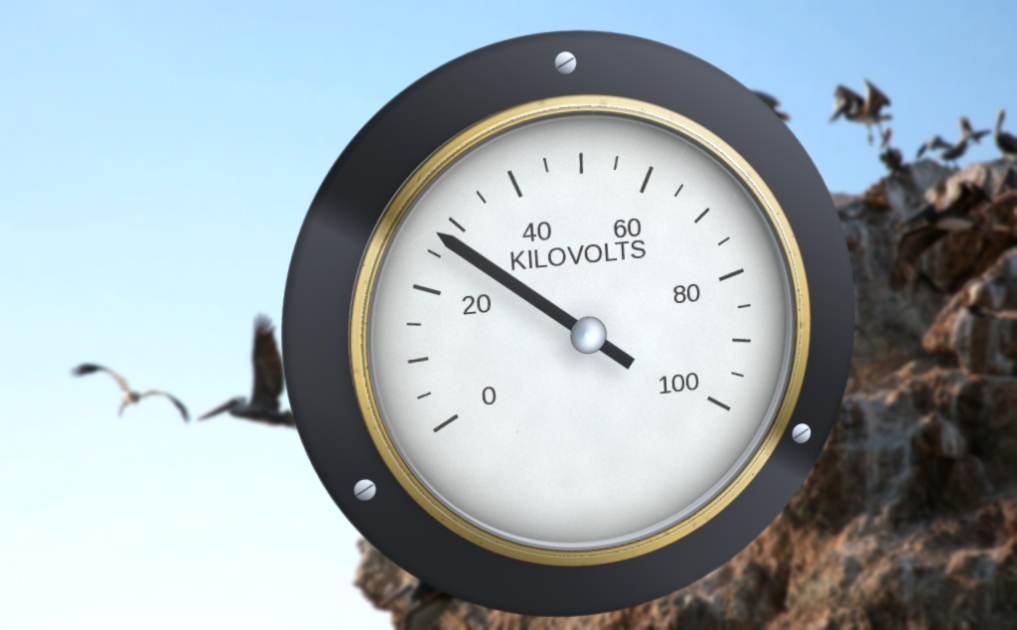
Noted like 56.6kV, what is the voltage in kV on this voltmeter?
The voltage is 27.5kV
